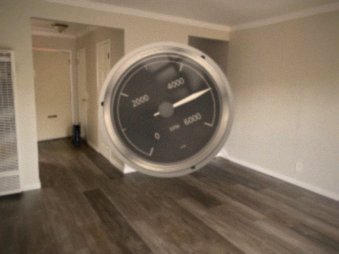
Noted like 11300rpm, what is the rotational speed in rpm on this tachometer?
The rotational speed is 5000rpm
